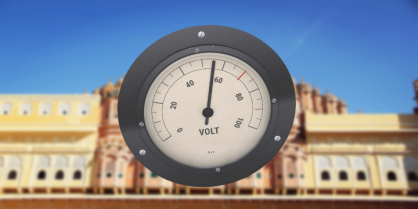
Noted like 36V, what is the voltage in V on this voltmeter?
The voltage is 55V
